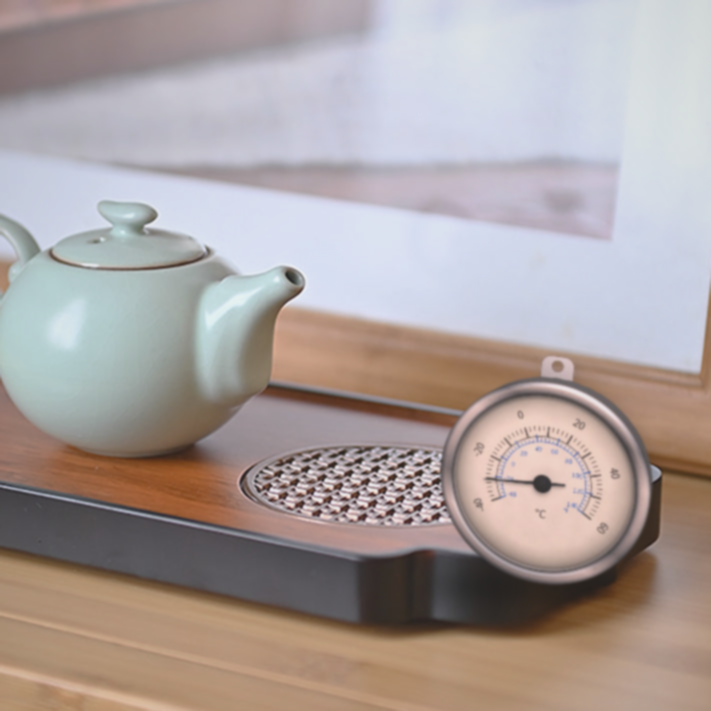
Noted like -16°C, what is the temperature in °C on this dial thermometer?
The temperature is -30°C
